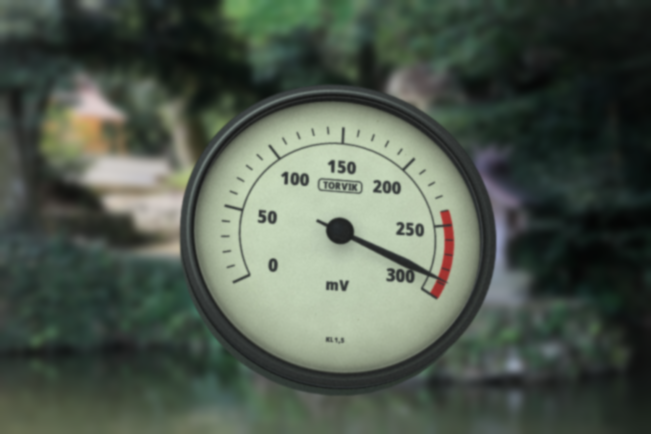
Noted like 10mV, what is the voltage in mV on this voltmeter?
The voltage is 290mV
